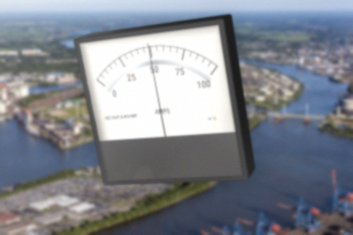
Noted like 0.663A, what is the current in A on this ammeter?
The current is 50A
